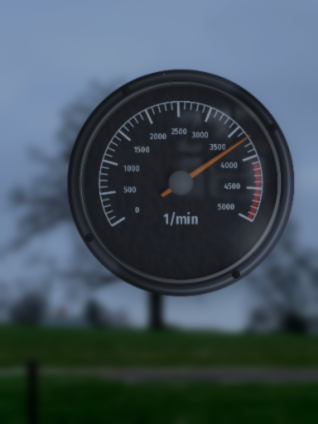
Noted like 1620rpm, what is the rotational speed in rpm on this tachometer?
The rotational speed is 3700rpm
